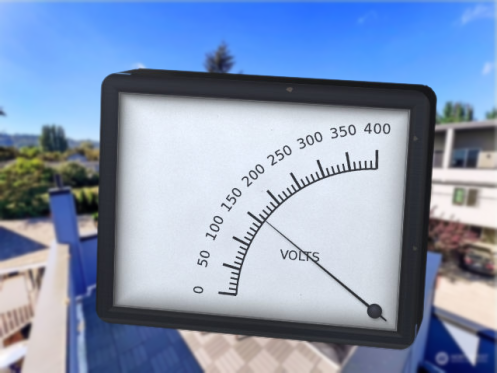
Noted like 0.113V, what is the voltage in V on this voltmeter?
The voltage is 160V
